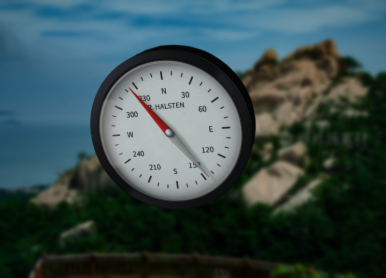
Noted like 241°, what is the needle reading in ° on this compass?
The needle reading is 325°
